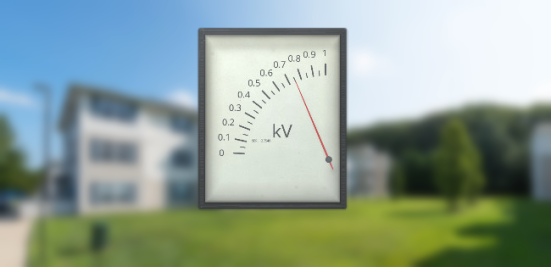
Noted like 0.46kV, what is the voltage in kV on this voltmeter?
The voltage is 0.75kV
